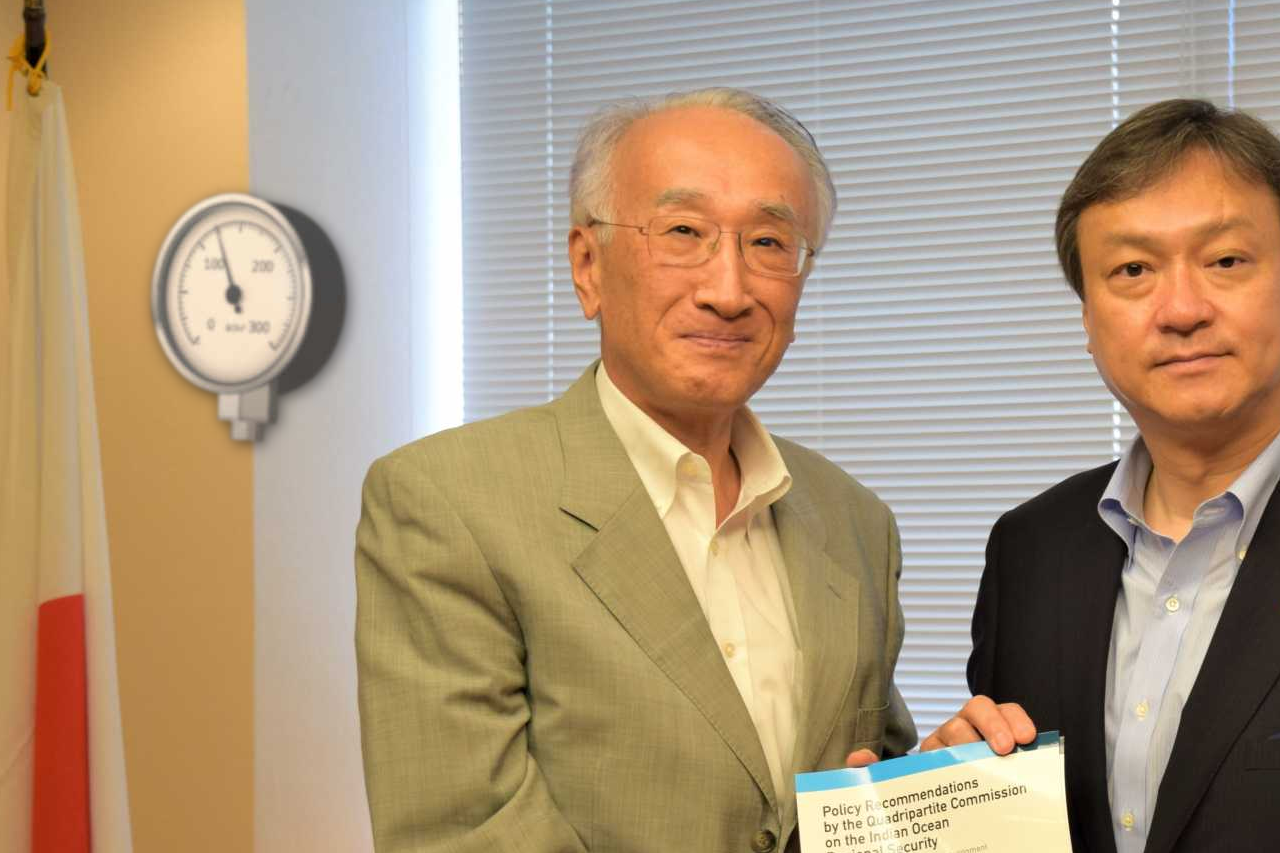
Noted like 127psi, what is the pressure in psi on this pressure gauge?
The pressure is 125psi
